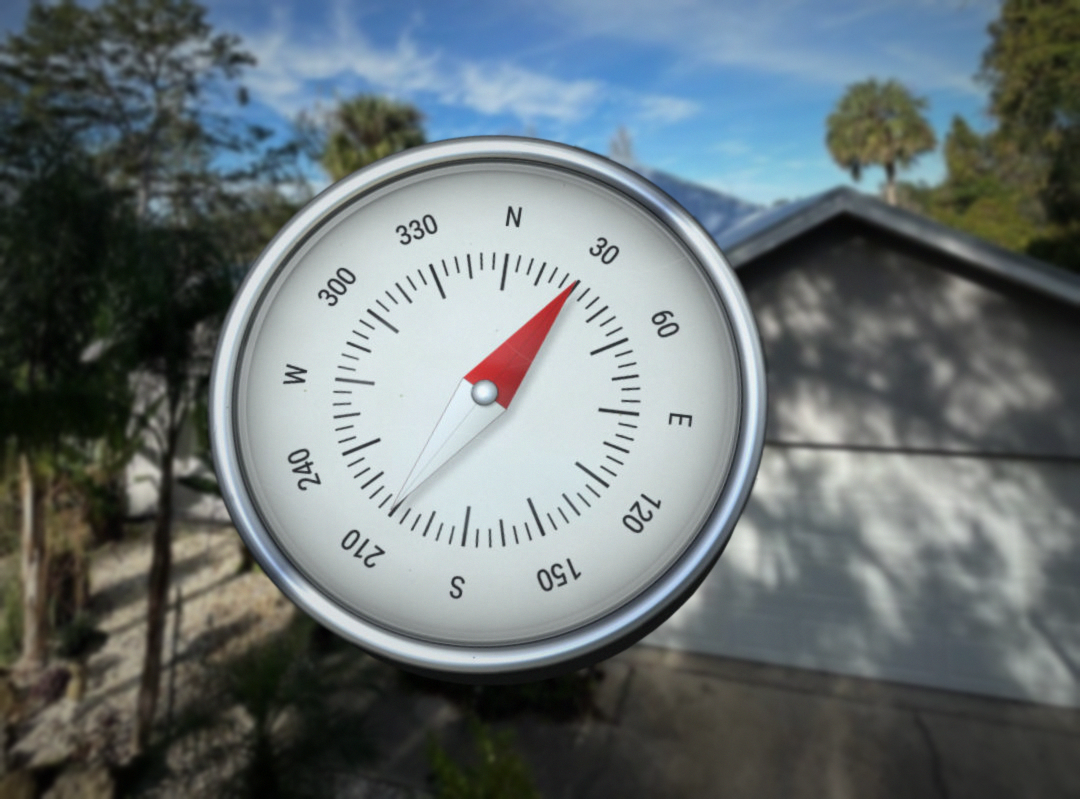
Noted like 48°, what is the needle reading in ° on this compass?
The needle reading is 30°
